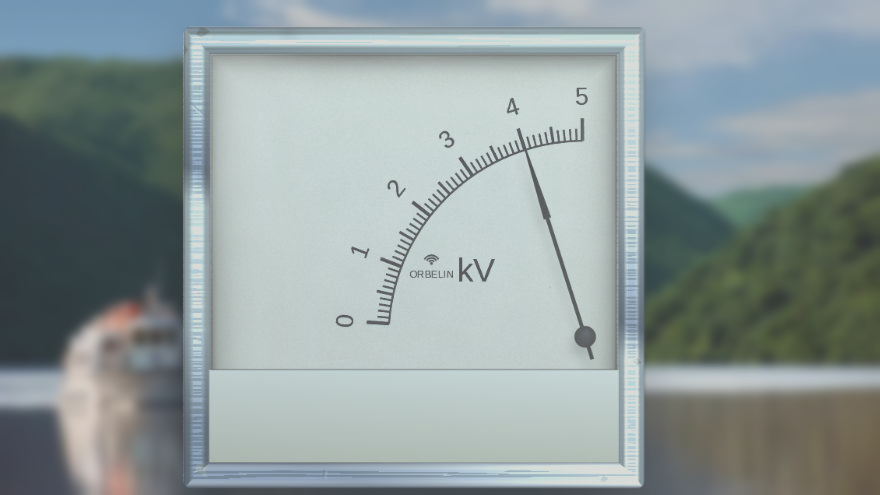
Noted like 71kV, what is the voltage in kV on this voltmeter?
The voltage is 4kV
